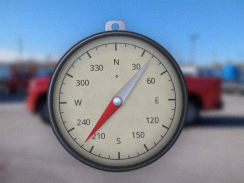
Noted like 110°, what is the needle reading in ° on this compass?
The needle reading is 220°
